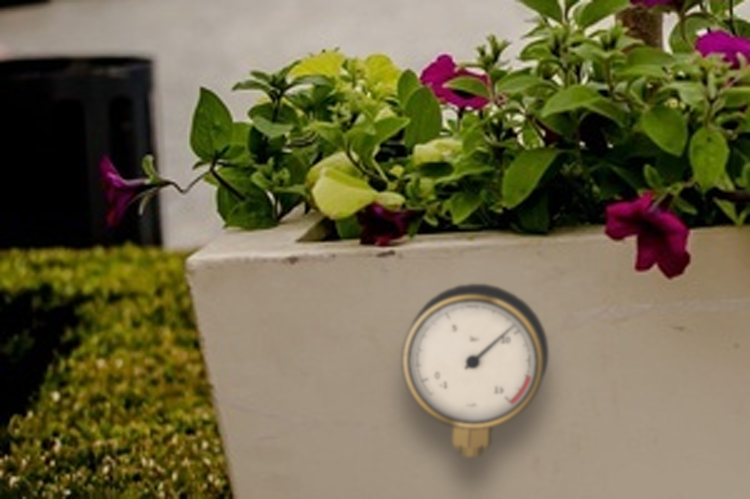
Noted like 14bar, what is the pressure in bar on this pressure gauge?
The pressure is 9.5bar
